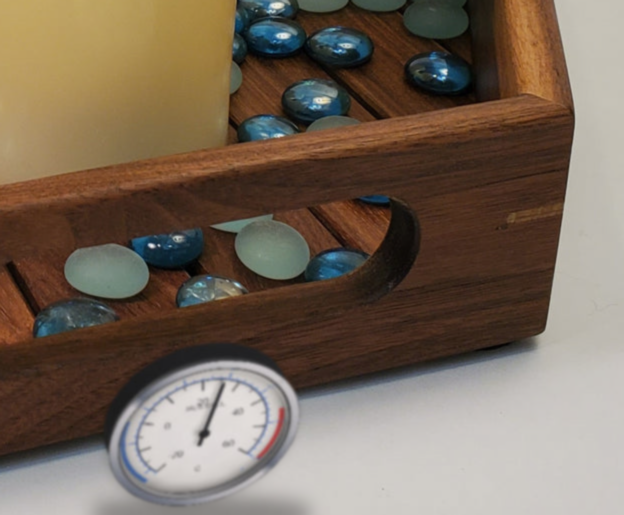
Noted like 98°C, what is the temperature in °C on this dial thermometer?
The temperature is 25°C
